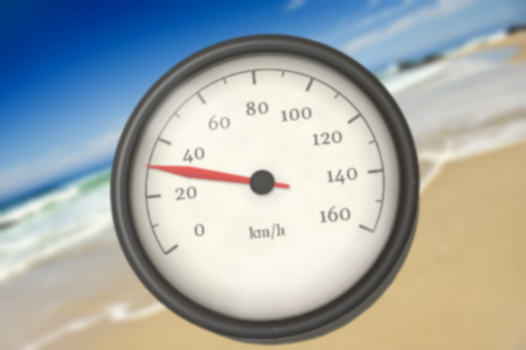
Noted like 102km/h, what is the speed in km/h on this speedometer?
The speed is 30km/h
